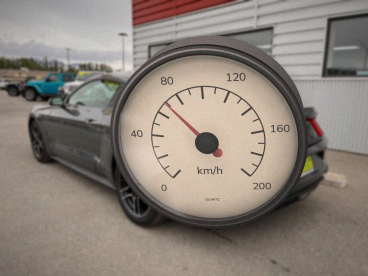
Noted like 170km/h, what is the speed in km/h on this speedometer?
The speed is 70km/h
